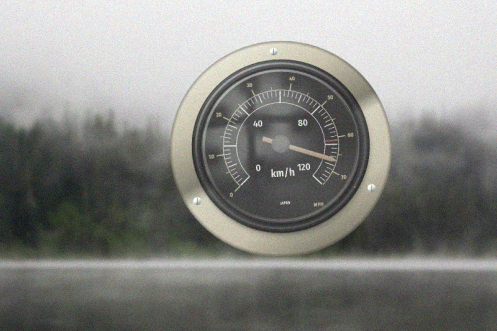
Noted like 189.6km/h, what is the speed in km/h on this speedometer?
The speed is 108km/h
